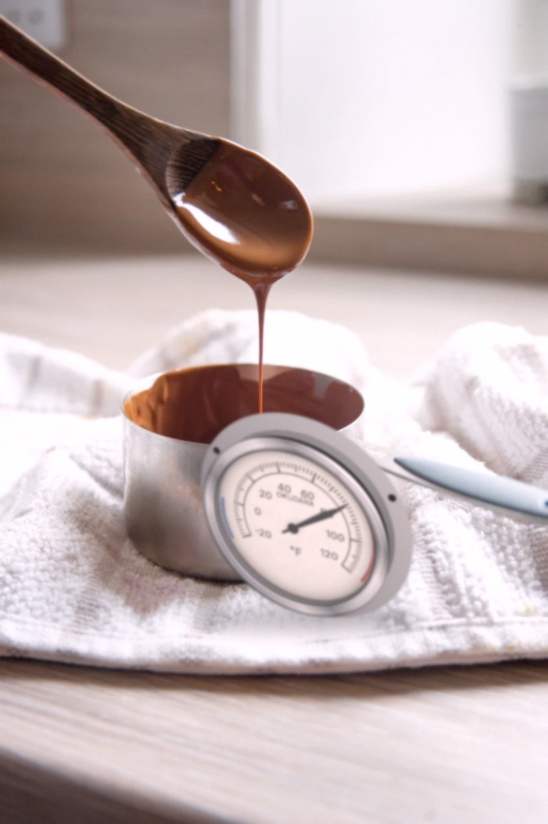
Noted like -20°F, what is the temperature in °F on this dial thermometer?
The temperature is 80°F
